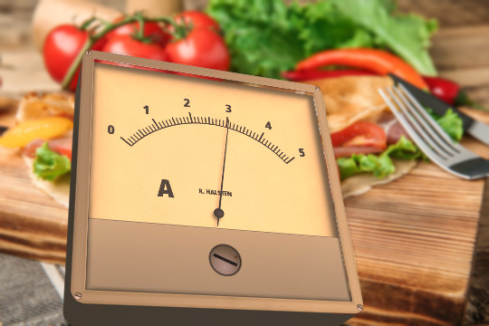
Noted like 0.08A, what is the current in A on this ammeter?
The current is 3A
